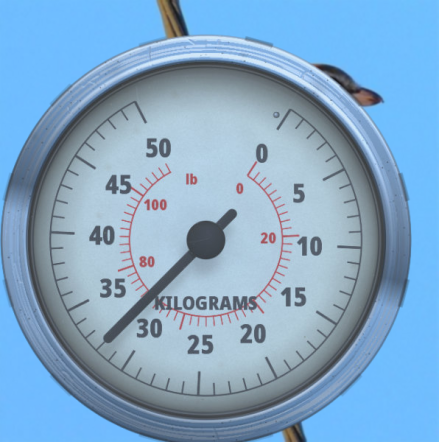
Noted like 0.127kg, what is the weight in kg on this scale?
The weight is 32kg
